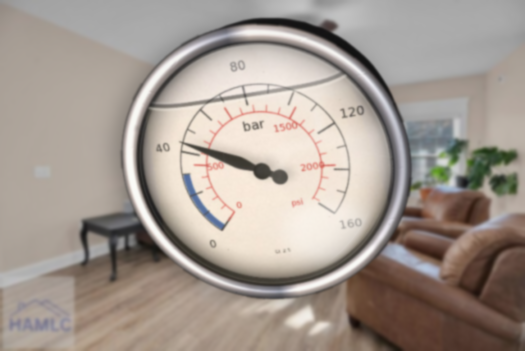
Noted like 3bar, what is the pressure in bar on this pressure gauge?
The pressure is 45bar
